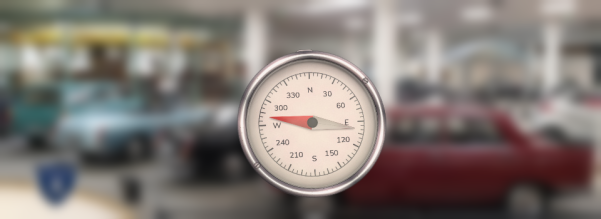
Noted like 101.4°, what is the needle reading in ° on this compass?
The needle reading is 280°
